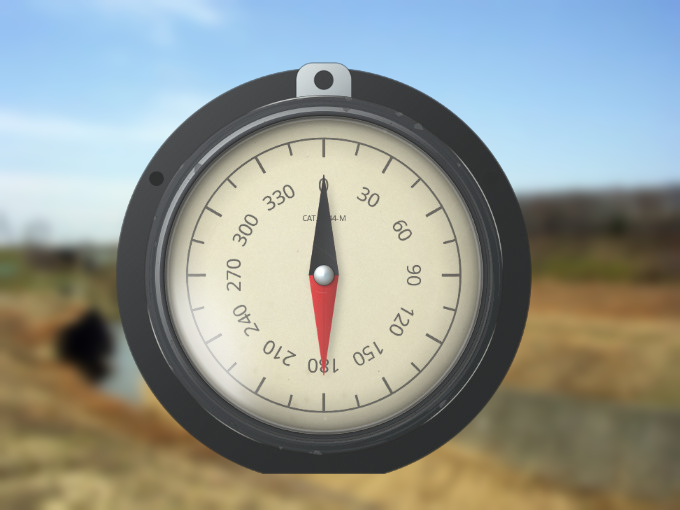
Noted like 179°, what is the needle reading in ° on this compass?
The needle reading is 180°
